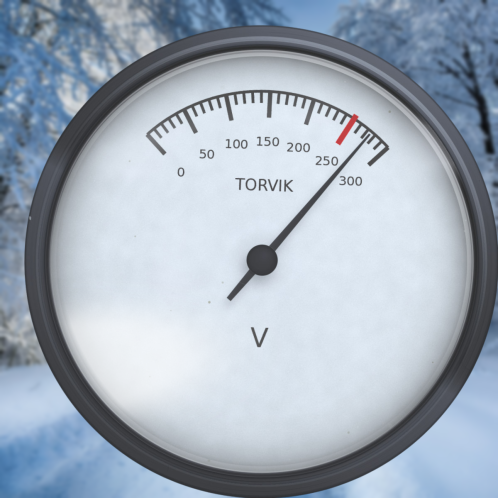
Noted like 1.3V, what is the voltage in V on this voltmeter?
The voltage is 275V
